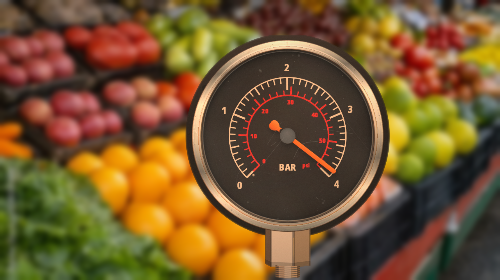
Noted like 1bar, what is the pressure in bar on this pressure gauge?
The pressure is 3.9bar
